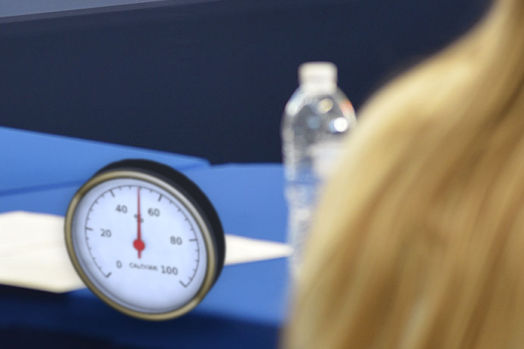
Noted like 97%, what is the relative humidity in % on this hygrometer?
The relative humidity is 52%
